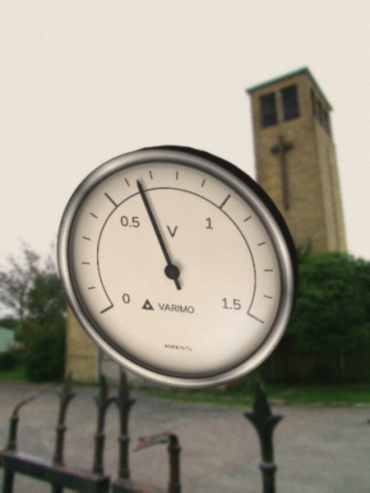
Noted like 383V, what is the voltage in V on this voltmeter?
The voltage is 0.65V
